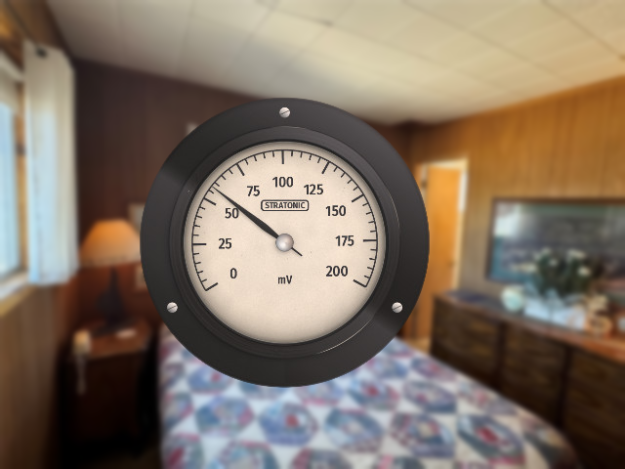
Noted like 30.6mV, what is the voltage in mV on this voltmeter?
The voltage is 57.5mV
